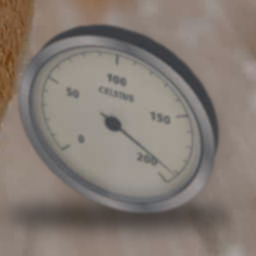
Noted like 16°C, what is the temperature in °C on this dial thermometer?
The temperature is 190°C
